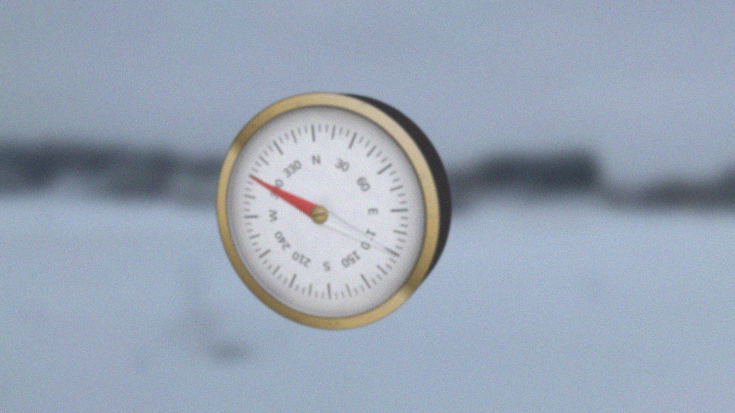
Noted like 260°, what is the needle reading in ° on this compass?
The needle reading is 300°
